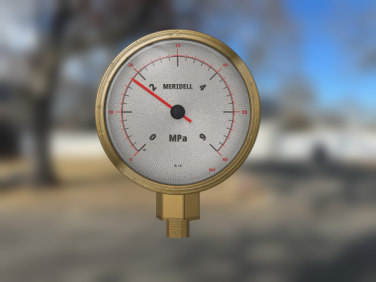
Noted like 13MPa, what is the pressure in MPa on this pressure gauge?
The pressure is 1.8MPa
